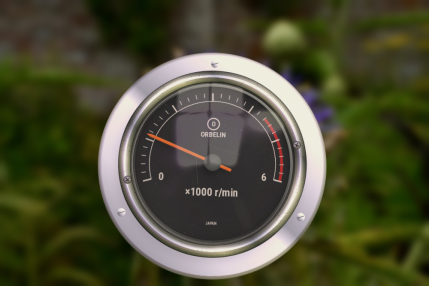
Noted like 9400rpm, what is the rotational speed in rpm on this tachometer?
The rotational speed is 1100rpm
